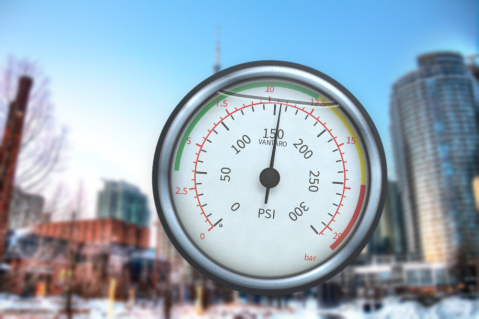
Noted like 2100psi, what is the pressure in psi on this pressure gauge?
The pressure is 155psi
